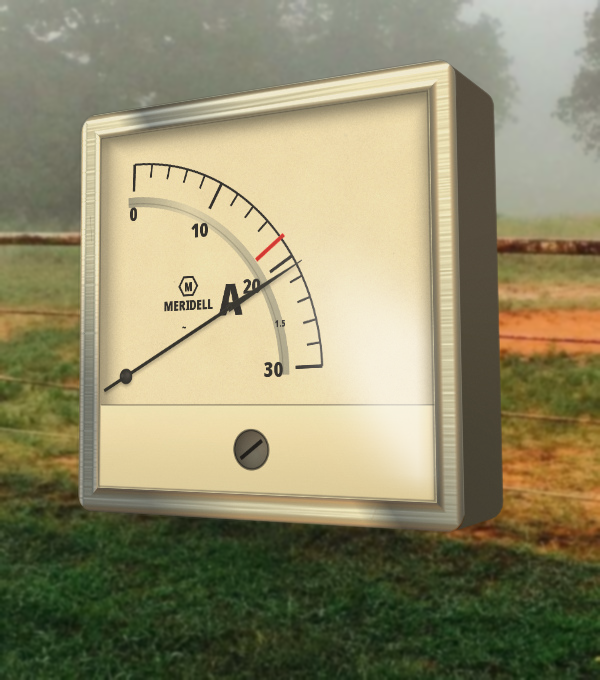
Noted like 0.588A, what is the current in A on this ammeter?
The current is 21A
